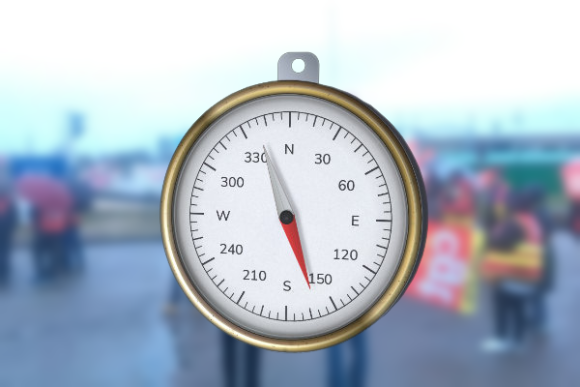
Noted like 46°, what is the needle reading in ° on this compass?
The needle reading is 160°
